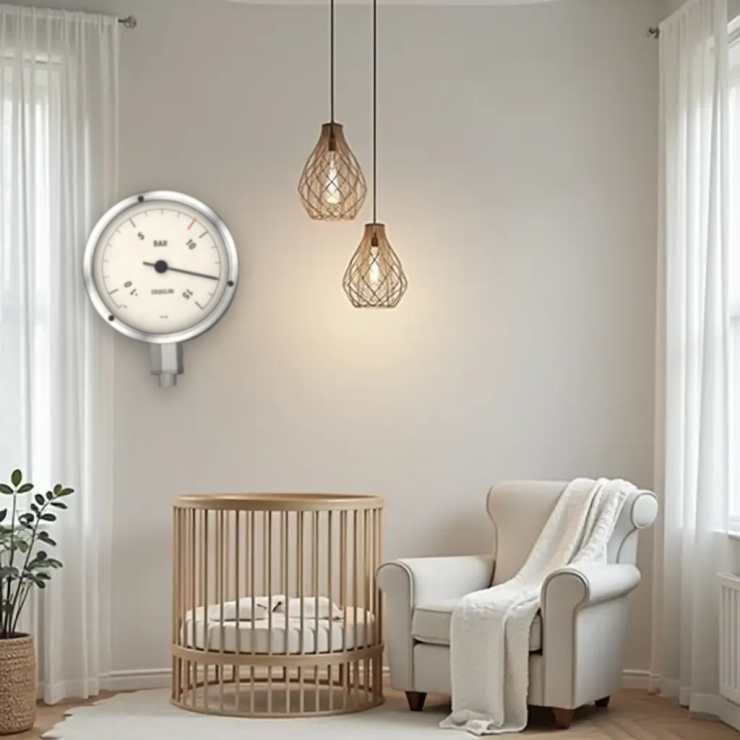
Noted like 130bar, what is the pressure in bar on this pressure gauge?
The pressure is 13bar
